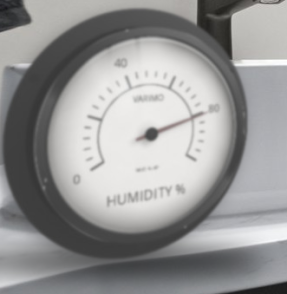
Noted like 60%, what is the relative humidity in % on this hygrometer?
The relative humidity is 80%
